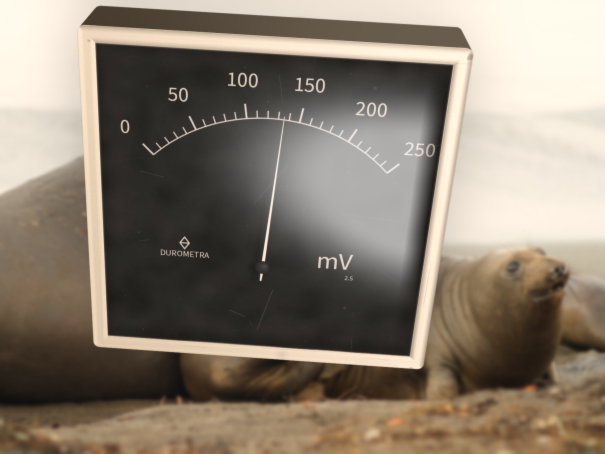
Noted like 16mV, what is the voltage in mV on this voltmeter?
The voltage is 135mV
